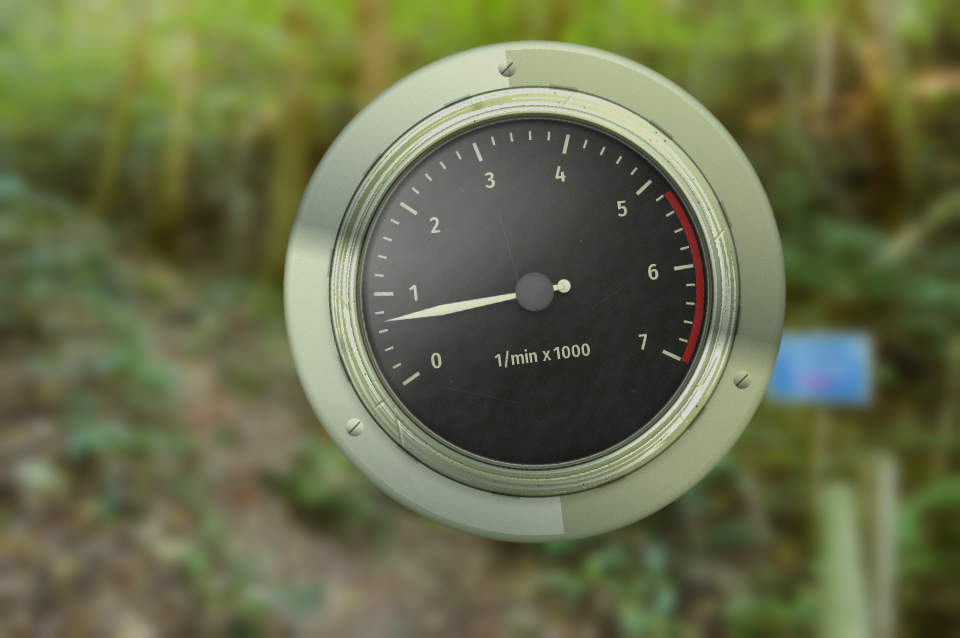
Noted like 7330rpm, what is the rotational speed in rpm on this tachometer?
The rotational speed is 700rpm
